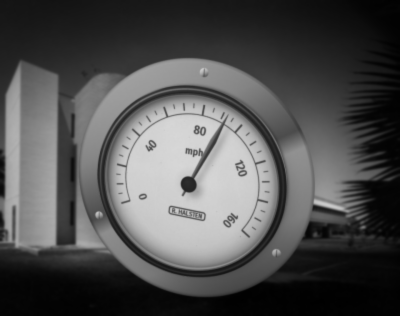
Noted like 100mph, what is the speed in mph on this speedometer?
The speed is 92.5mph
